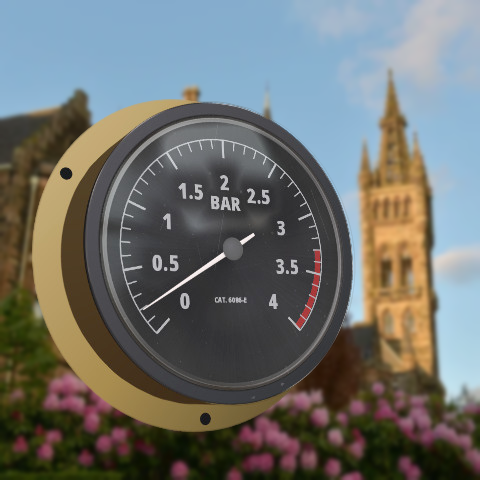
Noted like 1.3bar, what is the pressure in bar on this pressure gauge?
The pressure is 0.2bar
